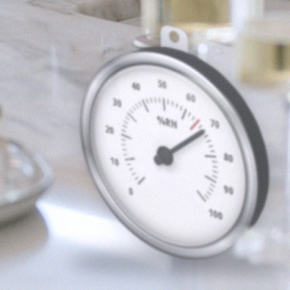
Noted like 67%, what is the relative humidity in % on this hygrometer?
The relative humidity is 70%
